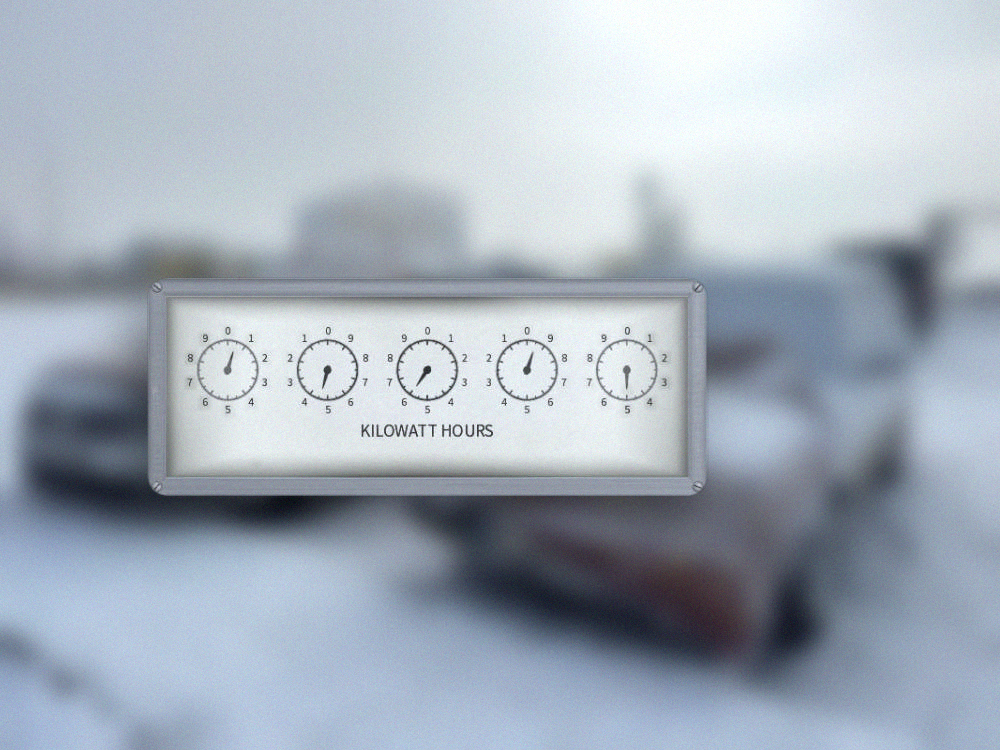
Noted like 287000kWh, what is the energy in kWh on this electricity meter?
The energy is 4595kWh
